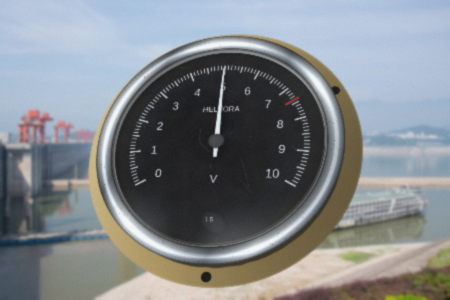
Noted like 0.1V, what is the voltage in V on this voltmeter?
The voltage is 5V
